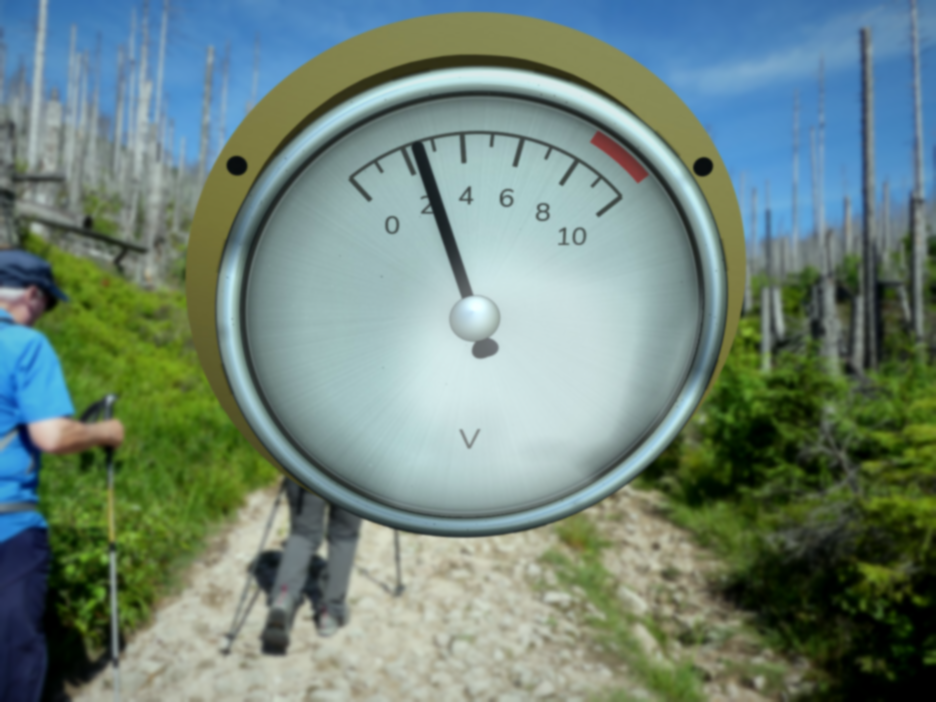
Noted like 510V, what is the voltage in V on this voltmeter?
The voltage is 2.5V
